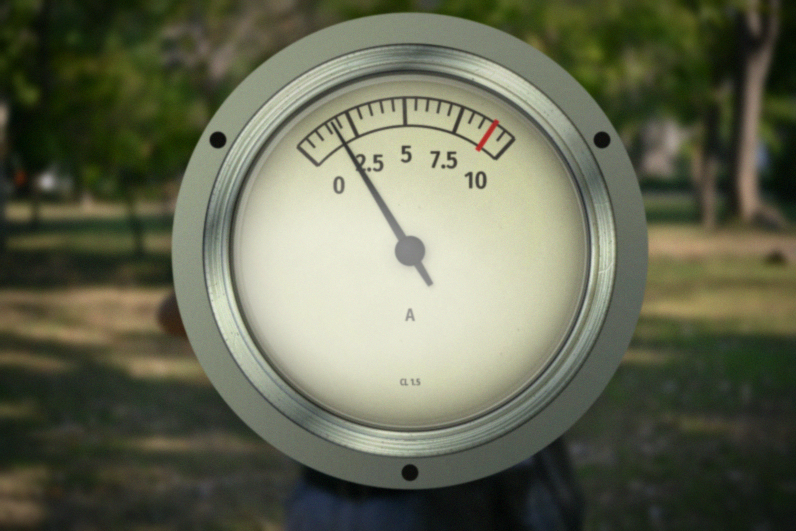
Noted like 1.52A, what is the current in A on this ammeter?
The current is 1.75A
